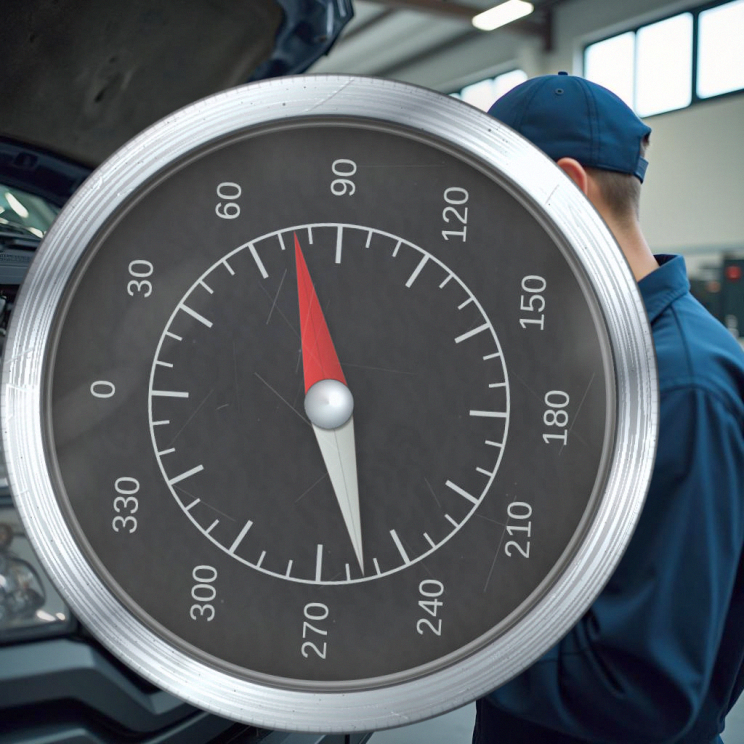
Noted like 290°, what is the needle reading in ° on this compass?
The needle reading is 75°
